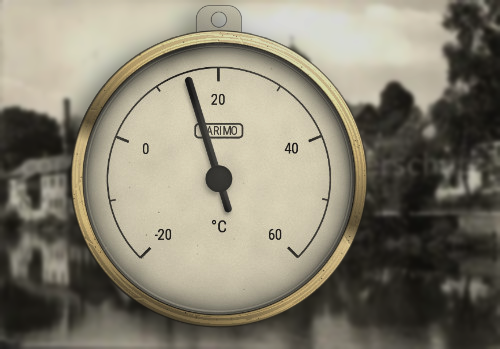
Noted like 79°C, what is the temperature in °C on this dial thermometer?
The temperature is 15°C
